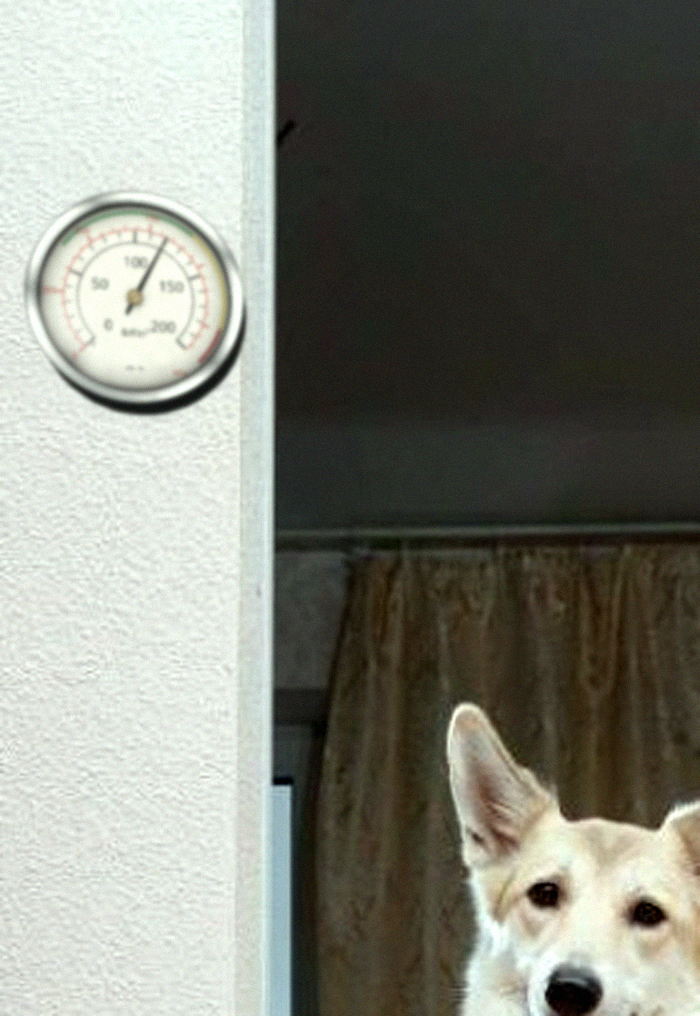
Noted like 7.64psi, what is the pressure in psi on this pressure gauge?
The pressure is 120psi
